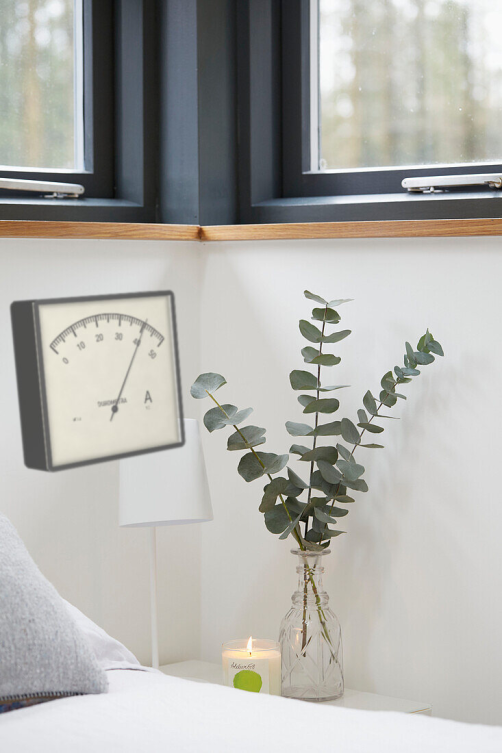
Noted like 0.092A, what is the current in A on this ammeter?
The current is 40A
